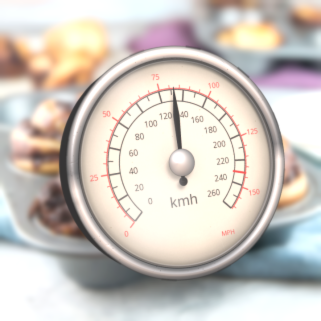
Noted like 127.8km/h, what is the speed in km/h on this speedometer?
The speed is 130km/h
